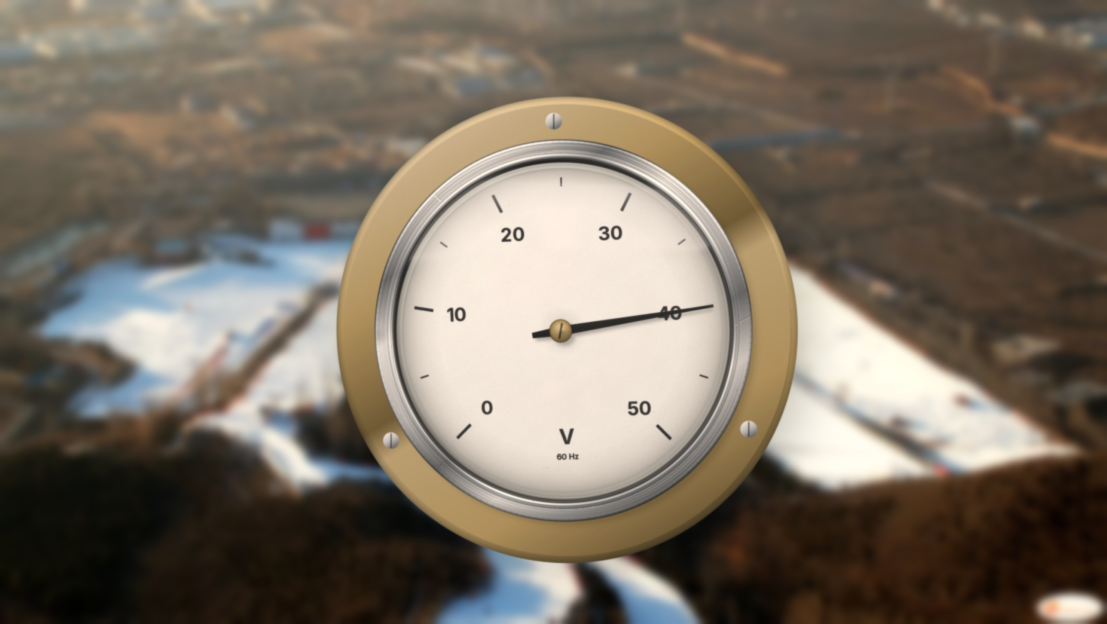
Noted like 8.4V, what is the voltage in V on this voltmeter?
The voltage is 40V
